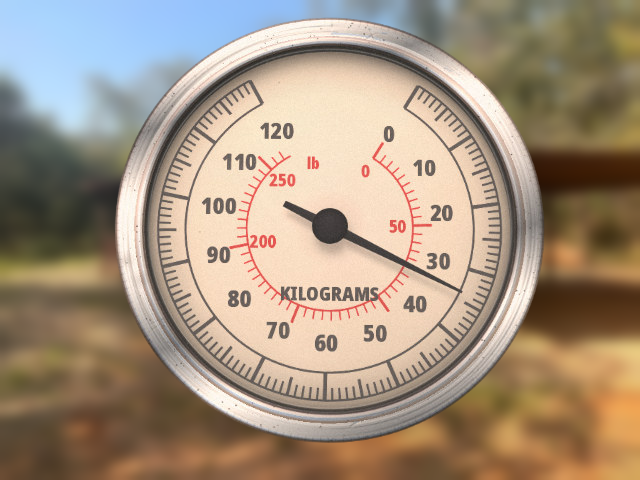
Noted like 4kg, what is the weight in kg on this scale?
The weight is 34kg
